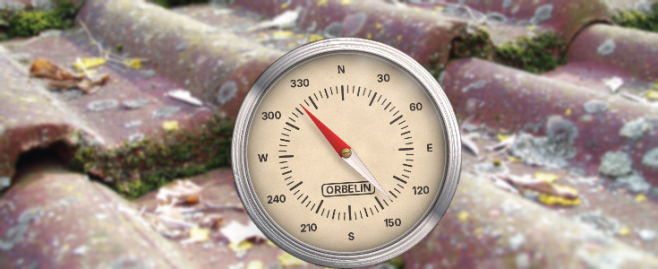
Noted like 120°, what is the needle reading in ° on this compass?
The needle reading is 320°
